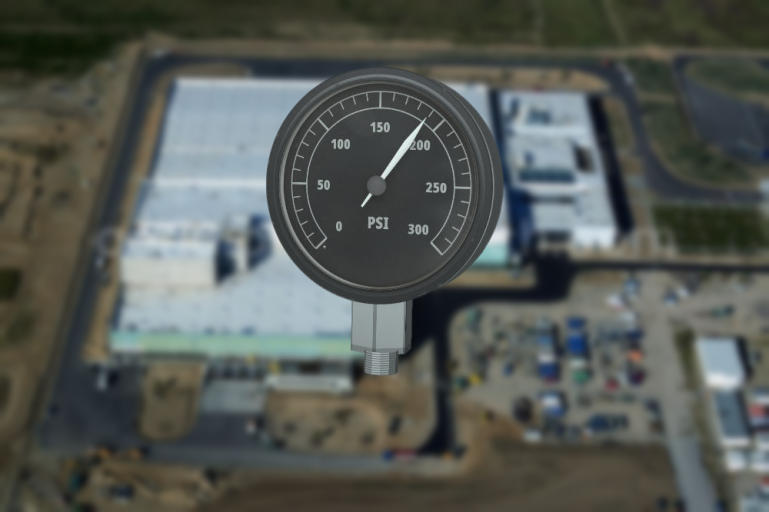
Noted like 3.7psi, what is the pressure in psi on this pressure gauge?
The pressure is 190psi
